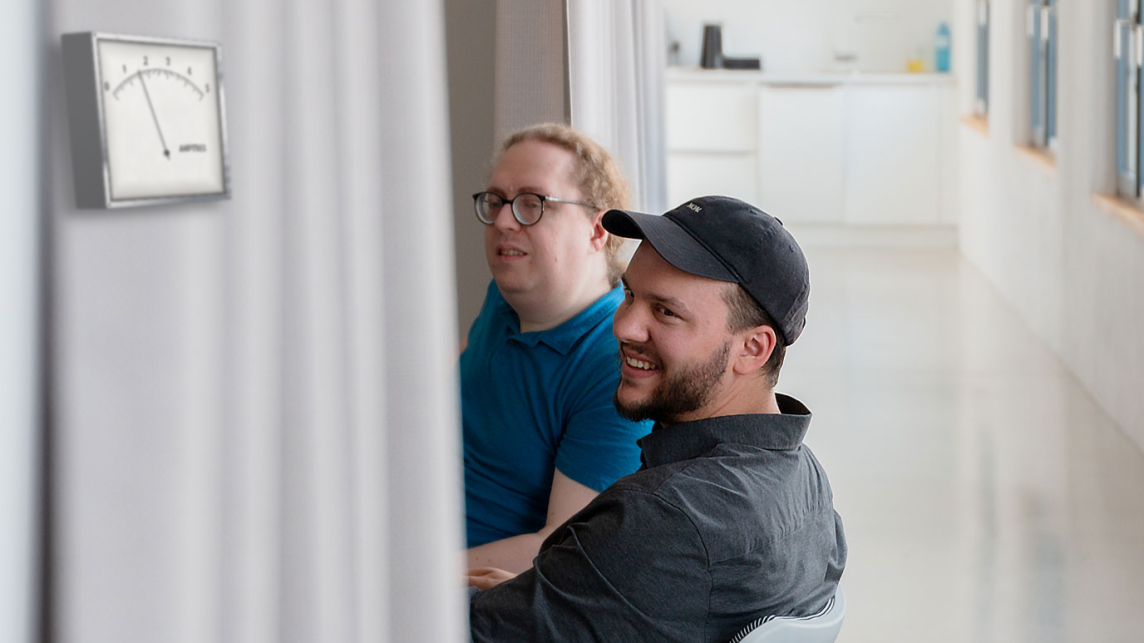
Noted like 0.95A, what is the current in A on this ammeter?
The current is 1.5A
